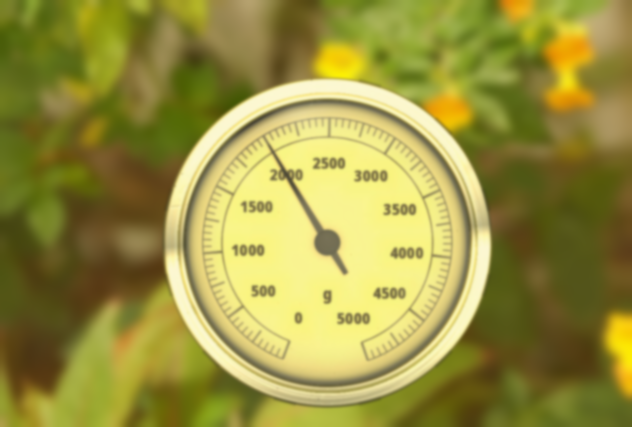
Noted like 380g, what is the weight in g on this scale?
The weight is 2000g
